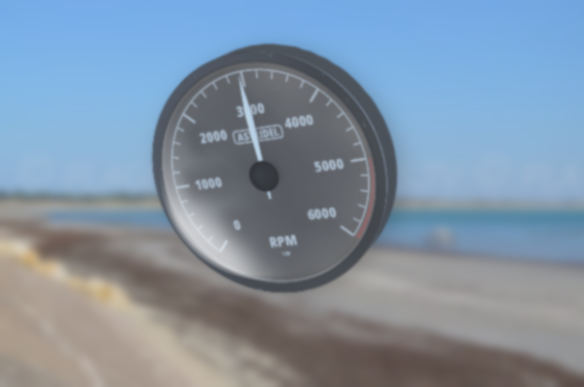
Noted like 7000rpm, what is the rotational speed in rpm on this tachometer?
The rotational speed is 3000rpm
